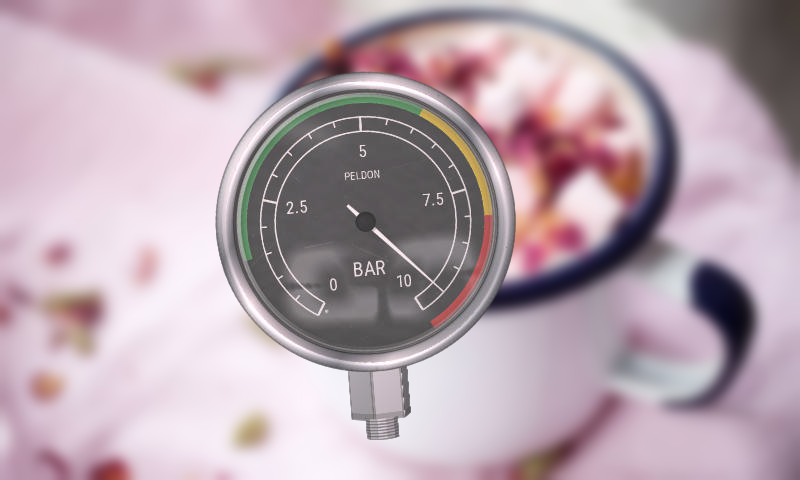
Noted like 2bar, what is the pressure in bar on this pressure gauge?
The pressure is 9.5bar
